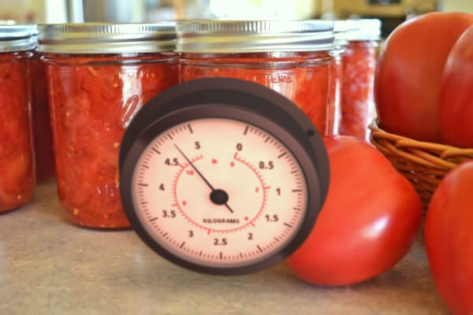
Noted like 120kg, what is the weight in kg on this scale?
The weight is 4.75kg
